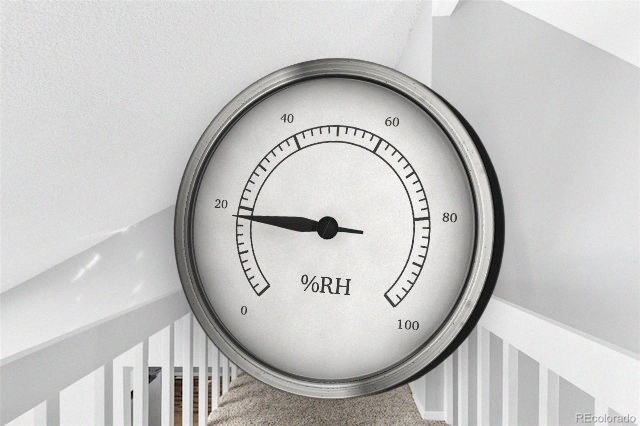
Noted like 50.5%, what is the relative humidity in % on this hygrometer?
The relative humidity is 18%
